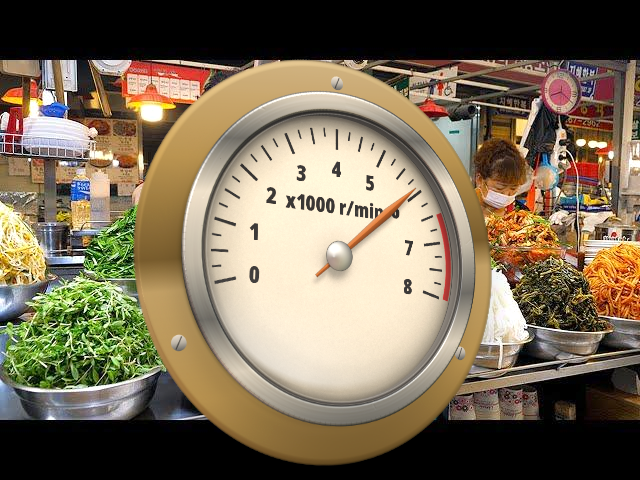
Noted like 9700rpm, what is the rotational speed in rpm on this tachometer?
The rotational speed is 5875rpm
